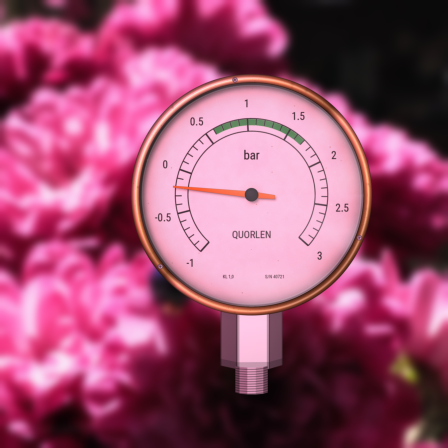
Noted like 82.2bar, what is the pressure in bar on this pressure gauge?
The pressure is -0.2bar
